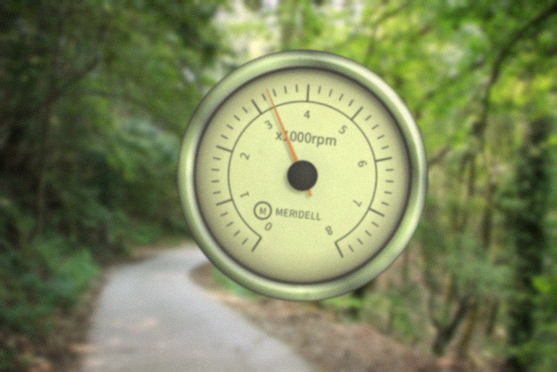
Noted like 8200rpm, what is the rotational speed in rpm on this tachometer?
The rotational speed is 3300rpm
